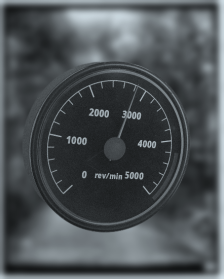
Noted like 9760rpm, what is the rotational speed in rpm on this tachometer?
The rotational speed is 2800rpm
